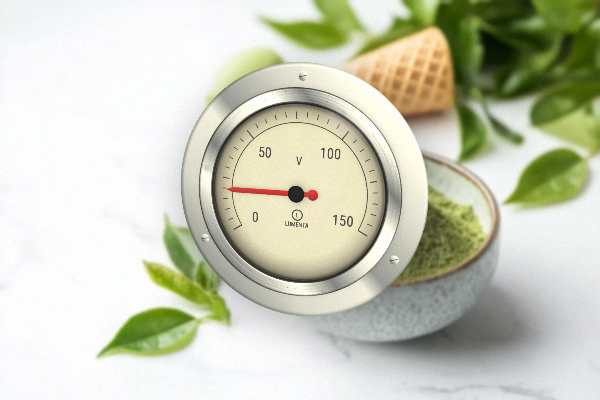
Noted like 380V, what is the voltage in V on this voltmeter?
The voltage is 20V
